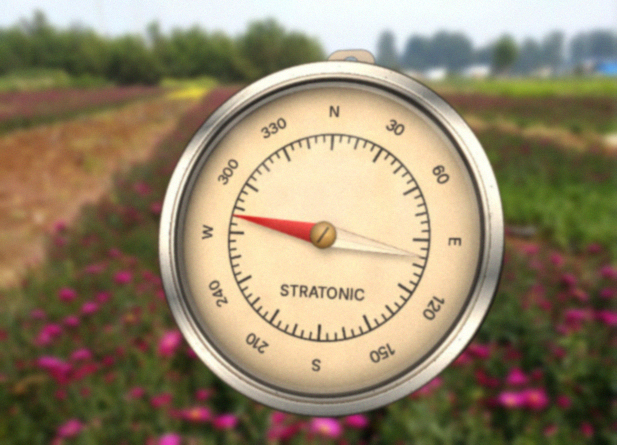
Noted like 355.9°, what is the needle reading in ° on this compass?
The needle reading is 280°
